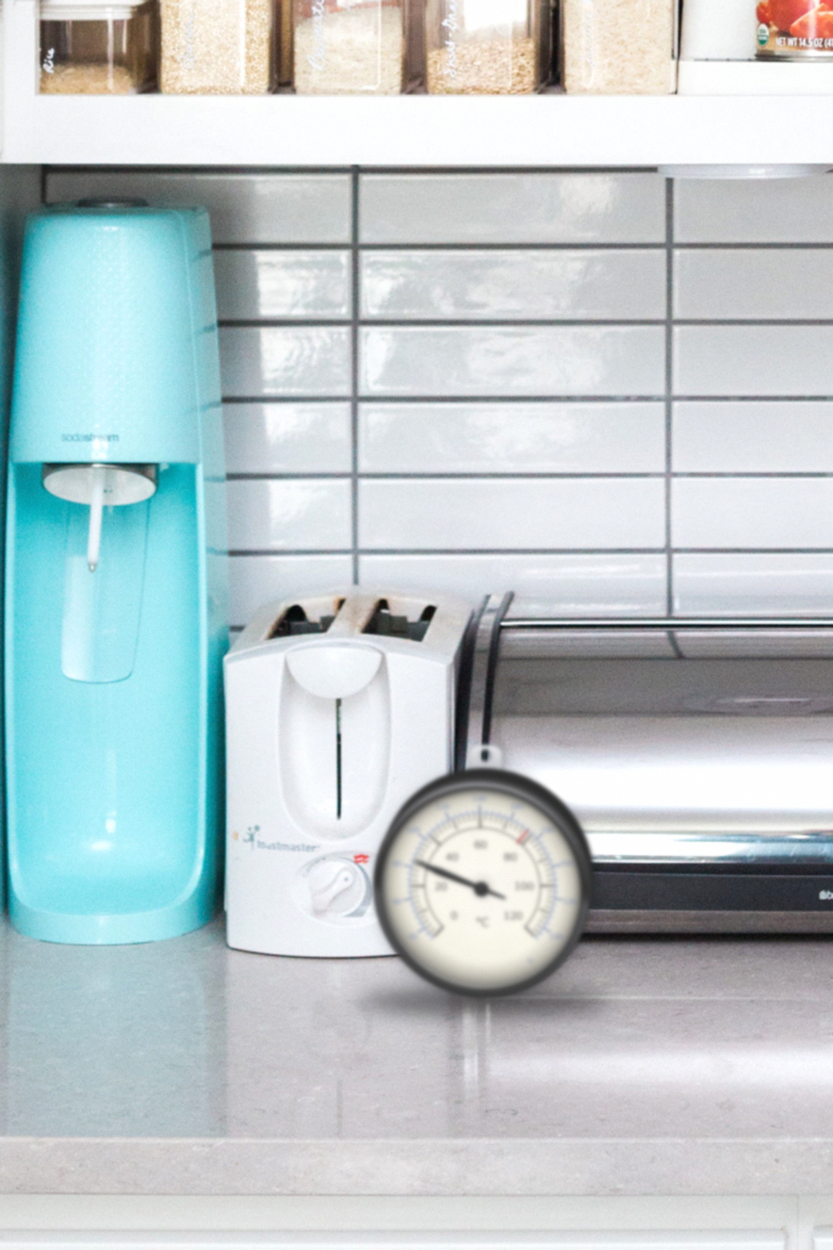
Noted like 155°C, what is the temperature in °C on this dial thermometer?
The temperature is 30°C
